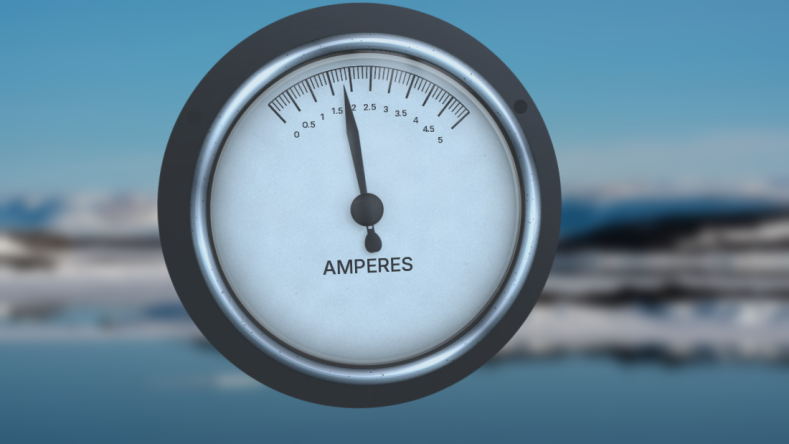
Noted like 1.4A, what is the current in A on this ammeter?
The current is 1.8A
